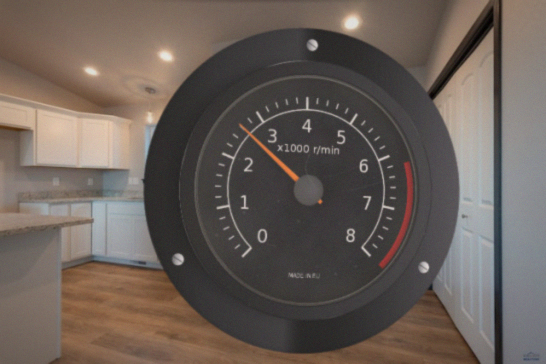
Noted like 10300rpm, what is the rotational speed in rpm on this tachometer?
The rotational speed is 2600rpm
